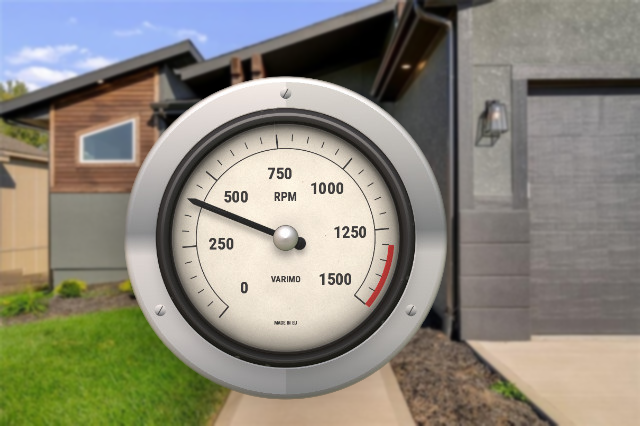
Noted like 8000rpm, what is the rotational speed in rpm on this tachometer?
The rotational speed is 400rpm
